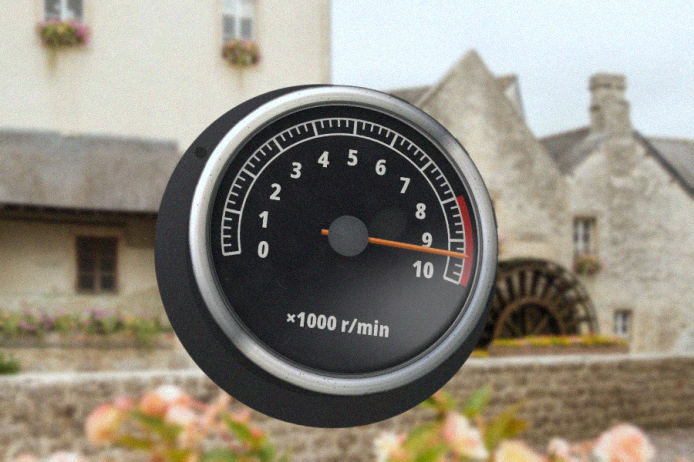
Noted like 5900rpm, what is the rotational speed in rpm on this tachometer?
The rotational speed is 9400rpm
